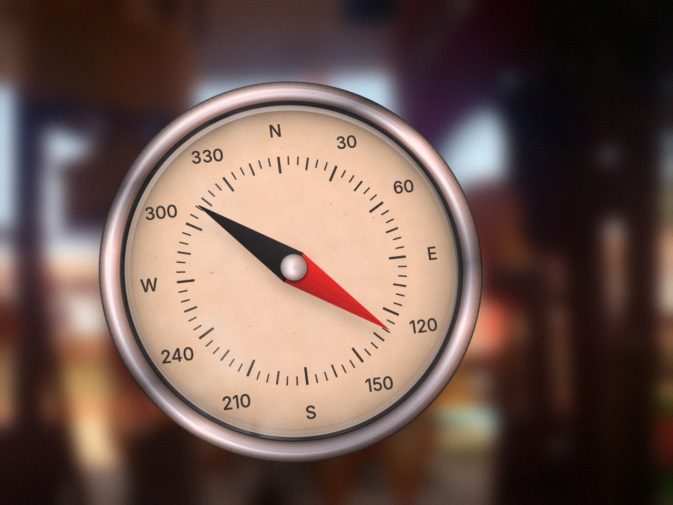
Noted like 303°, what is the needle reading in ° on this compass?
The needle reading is 130°
